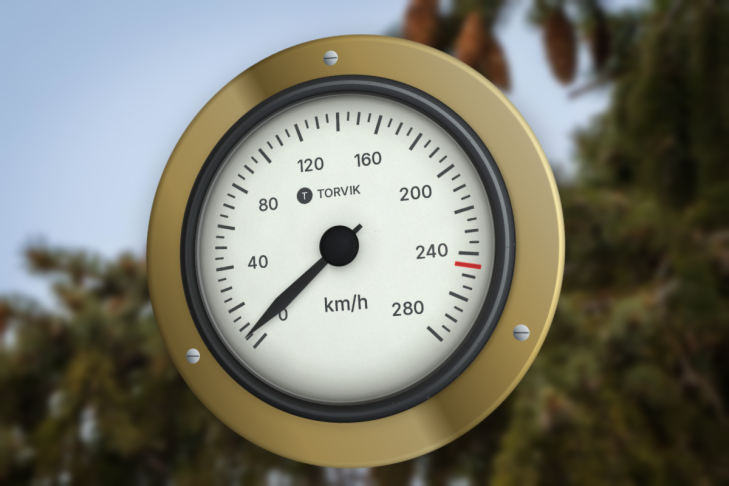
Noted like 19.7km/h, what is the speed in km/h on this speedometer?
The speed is 5km/h
